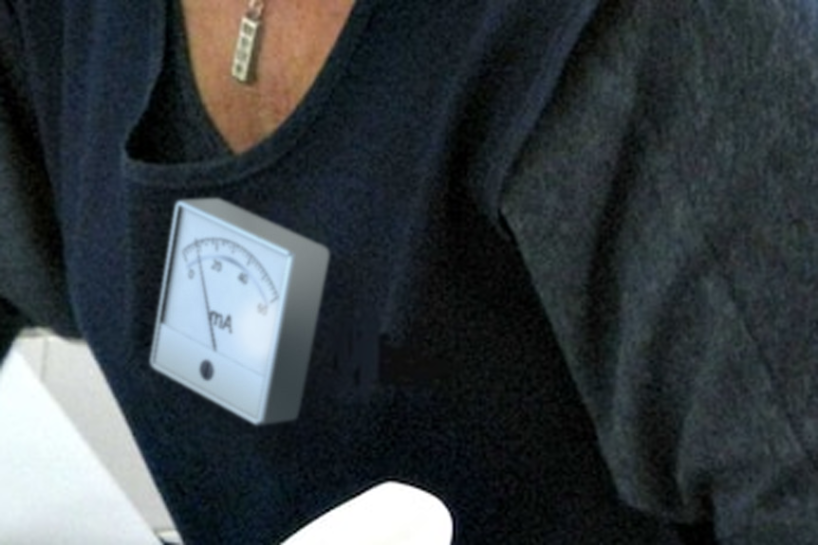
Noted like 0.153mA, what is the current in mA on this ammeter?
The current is 10mA
